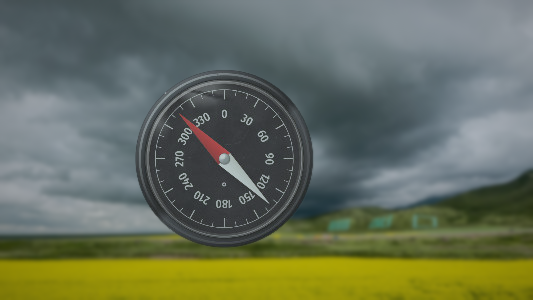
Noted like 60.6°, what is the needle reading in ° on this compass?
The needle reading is 315°
